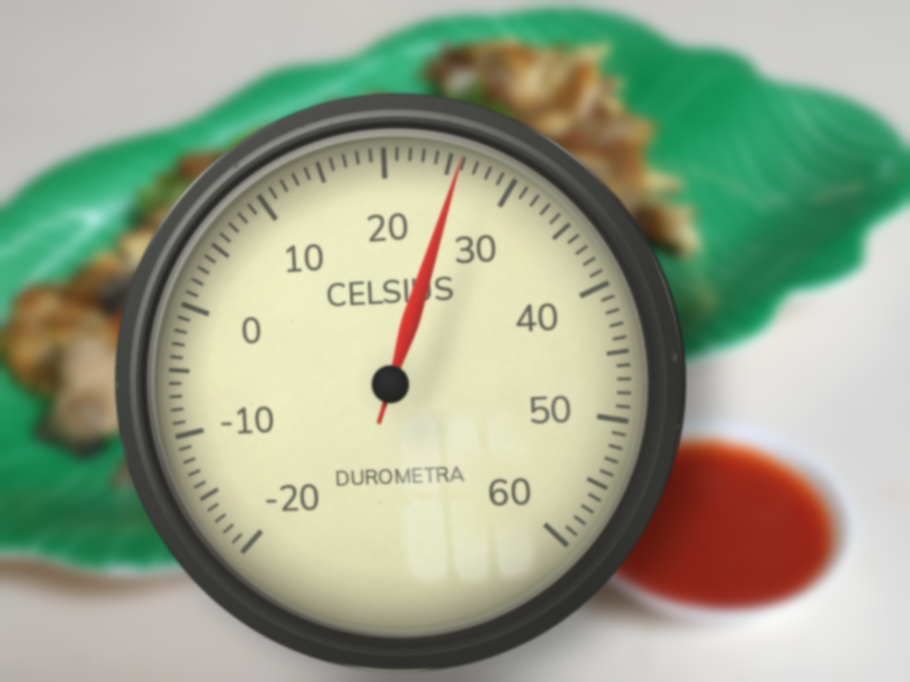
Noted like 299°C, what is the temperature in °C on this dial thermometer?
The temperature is 26°C
